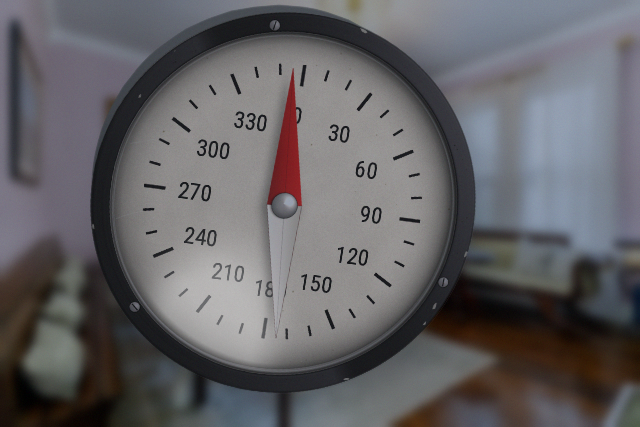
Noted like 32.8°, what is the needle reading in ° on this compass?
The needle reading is 355°
